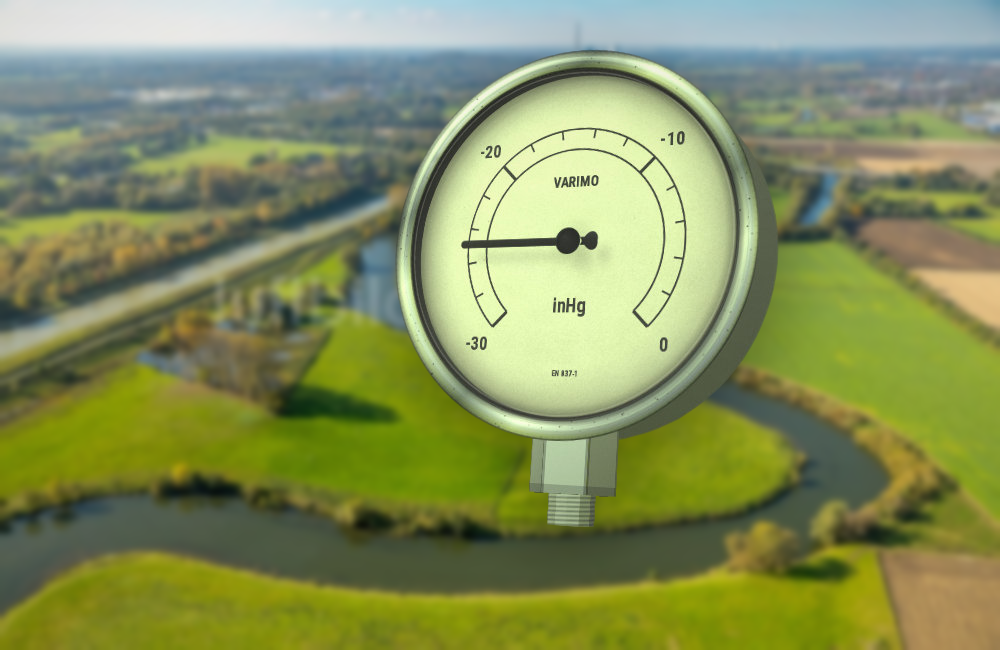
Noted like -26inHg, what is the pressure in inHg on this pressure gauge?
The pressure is -25inHg
